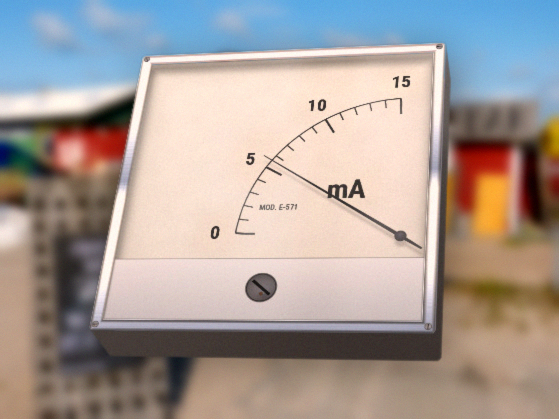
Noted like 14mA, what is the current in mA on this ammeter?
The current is 5.5mA
